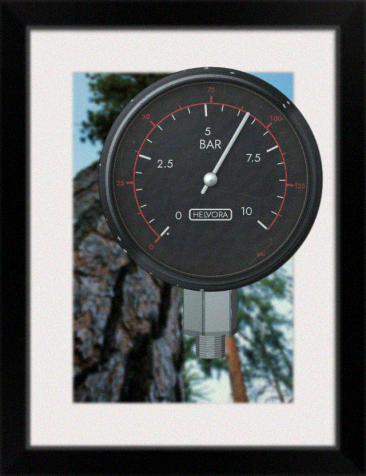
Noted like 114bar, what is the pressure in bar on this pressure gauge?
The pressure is 6.25bar
